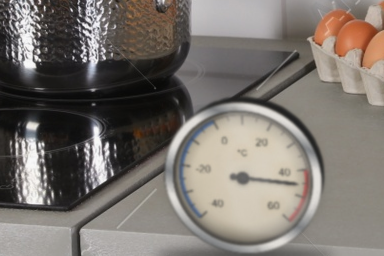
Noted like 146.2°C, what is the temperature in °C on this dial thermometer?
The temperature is 45°C
